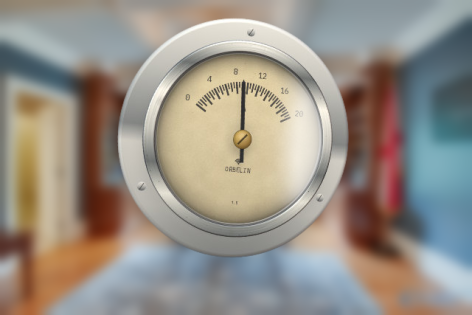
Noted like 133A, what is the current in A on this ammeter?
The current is 9A
